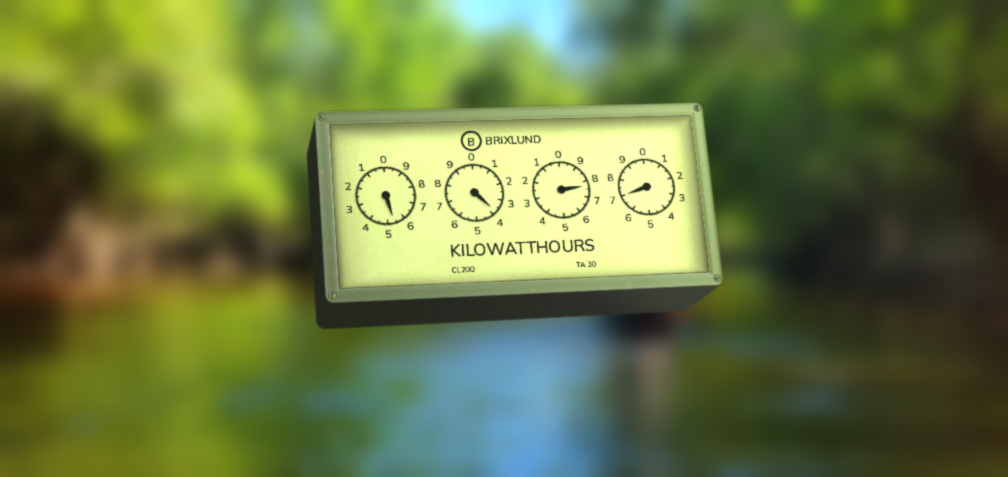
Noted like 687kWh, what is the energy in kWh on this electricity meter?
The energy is 5377kWh
